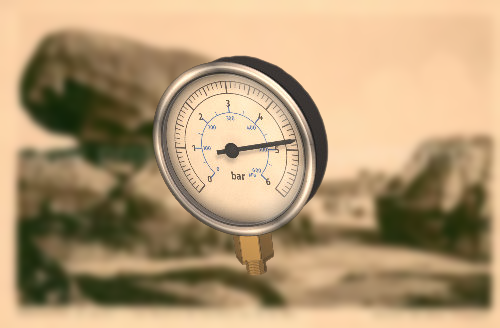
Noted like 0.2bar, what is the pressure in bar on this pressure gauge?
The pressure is 4.8bar
